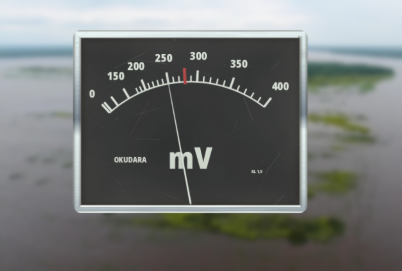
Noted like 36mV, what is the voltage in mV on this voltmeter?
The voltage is 250mV
